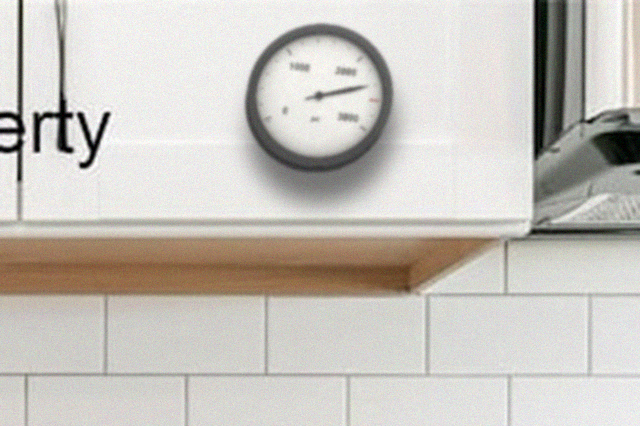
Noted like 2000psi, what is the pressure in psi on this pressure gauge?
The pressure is 2400psi
